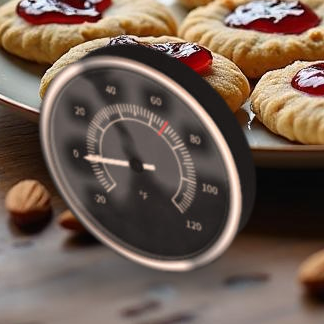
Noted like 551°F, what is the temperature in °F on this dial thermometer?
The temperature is 0°F
